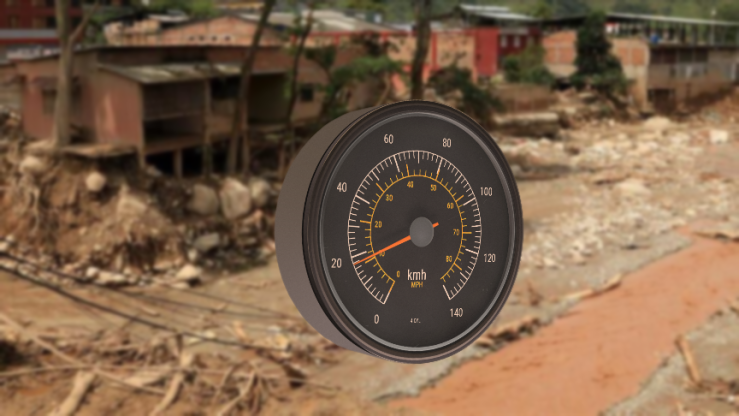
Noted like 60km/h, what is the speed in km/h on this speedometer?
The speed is 18km/h
